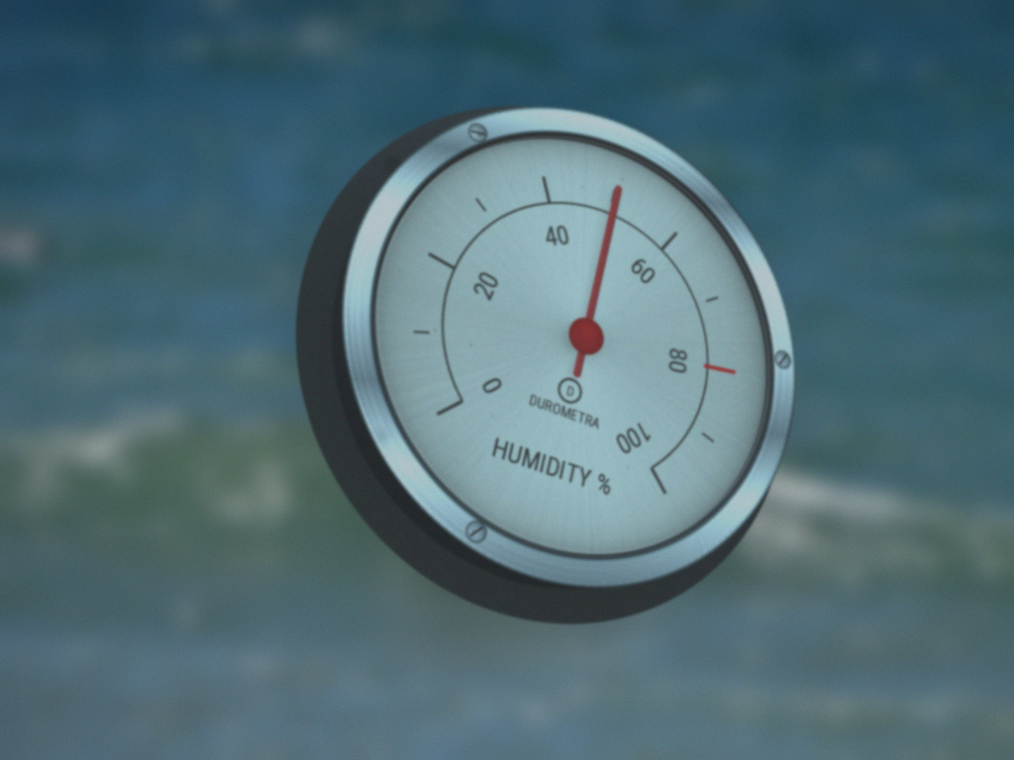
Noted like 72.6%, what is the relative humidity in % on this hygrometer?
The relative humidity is 50%
